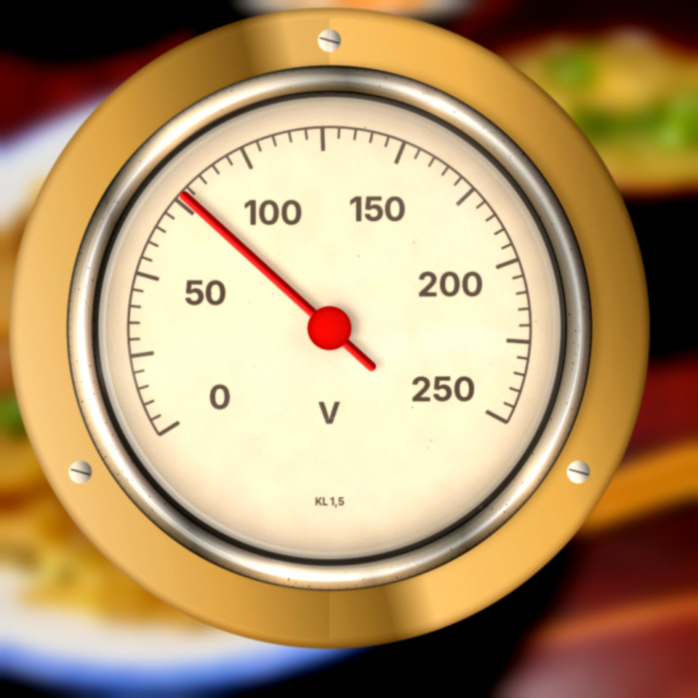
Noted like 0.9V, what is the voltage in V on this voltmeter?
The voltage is 77.5V
